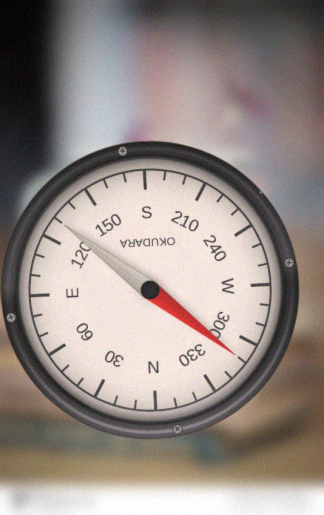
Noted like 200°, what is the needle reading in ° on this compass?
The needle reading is 310°
